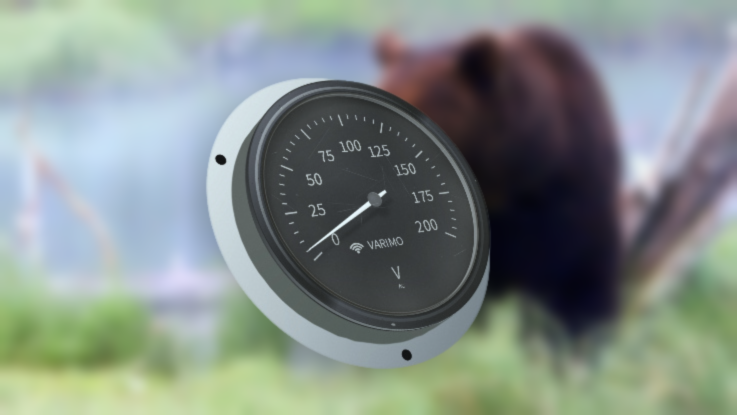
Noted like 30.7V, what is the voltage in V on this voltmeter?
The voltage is 5V
